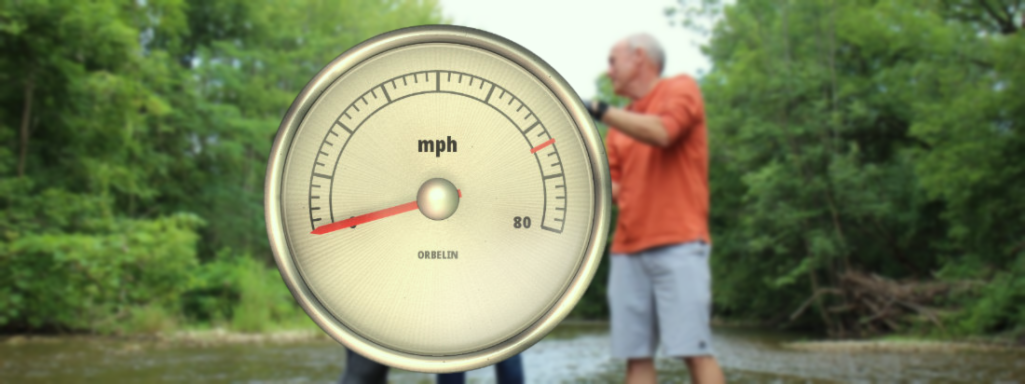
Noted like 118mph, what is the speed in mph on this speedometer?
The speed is 0mph
